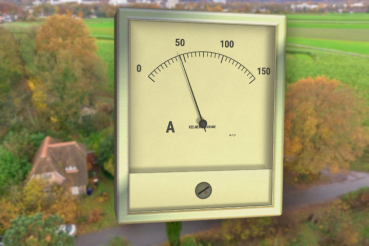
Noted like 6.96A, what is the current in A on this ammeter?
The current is 45A
